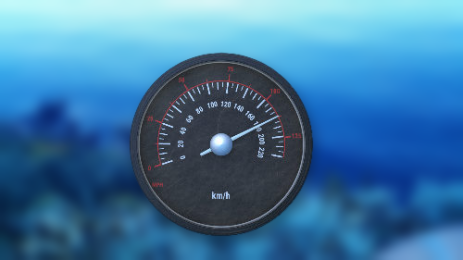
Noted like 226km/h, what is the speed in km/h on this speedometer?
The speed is 180km/h
